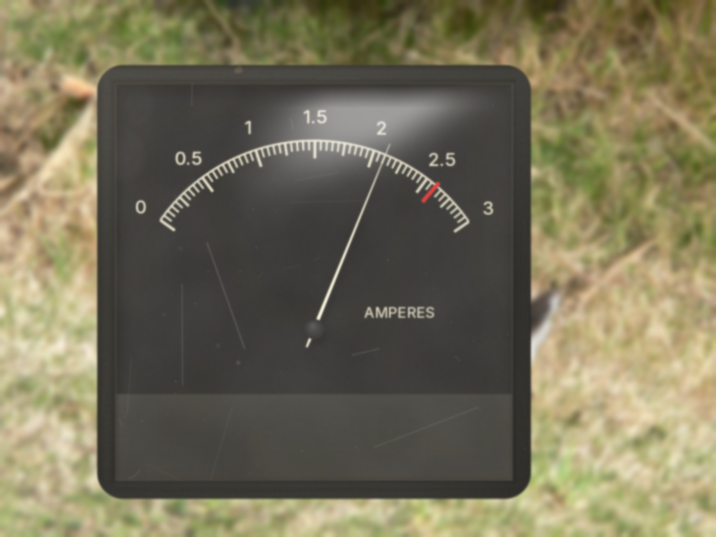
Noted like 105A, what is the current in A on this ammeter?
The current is 2.1A
